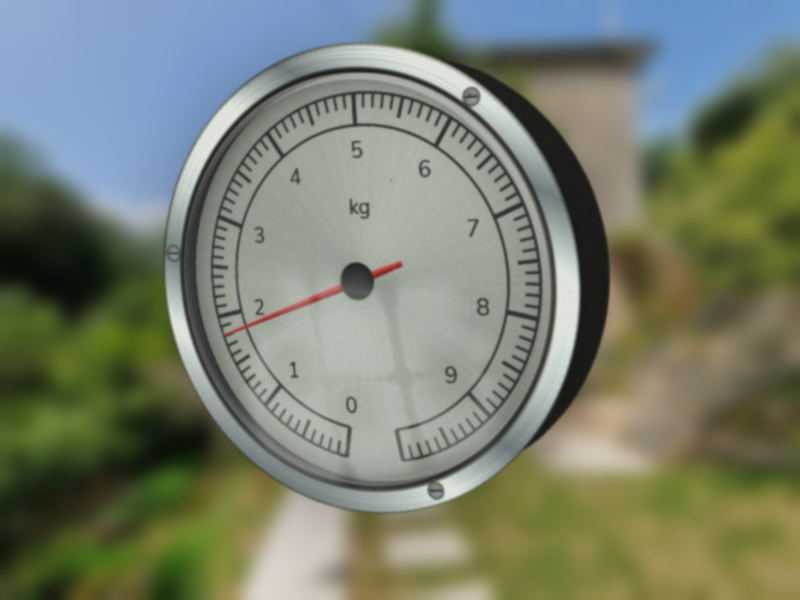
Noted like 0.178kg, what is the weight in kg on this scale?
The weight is 1.8kg
